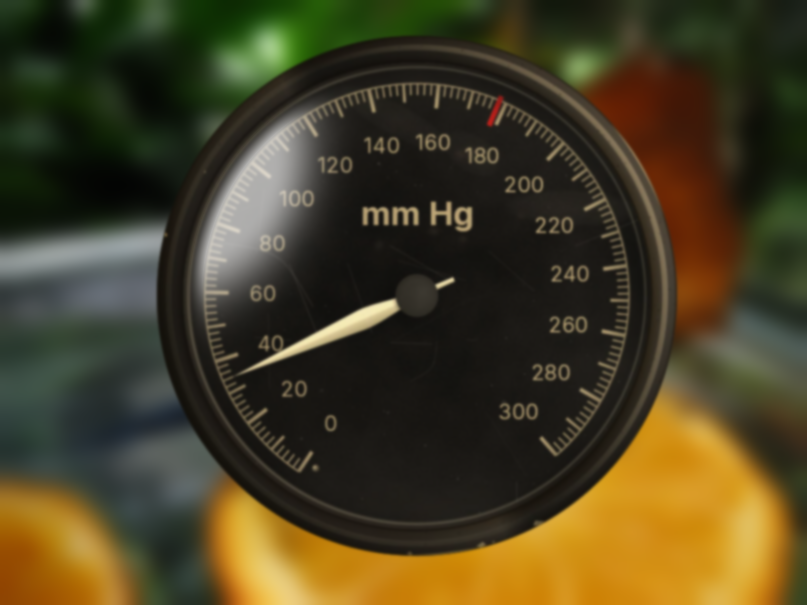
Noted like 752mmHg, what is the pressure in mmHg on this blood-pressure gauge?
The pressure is 34mmHg
